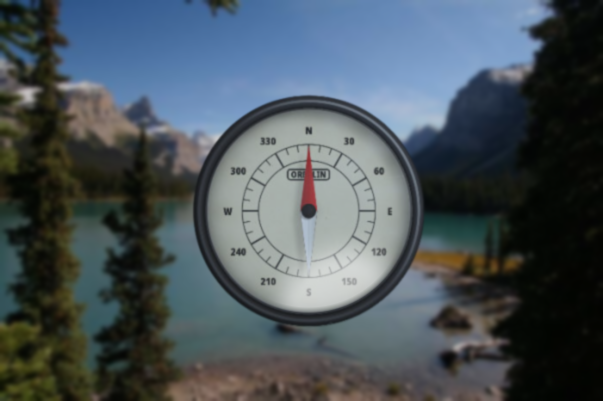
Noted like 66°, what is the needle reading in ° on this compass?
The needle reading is 0°
